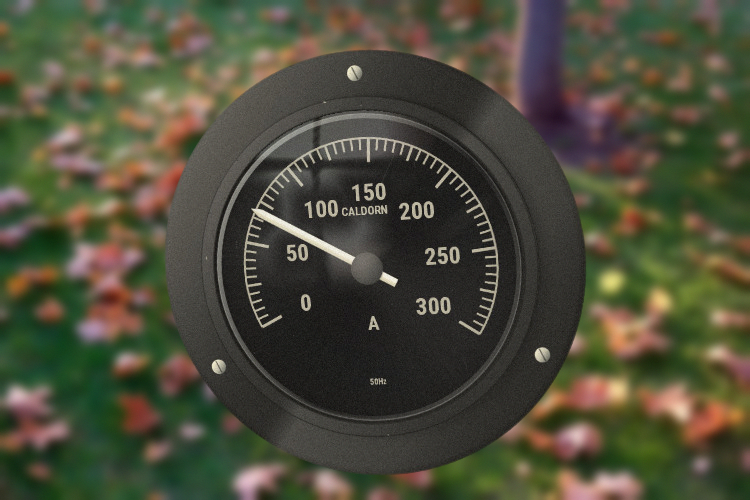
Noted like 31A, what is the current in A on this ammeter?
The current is 70A
